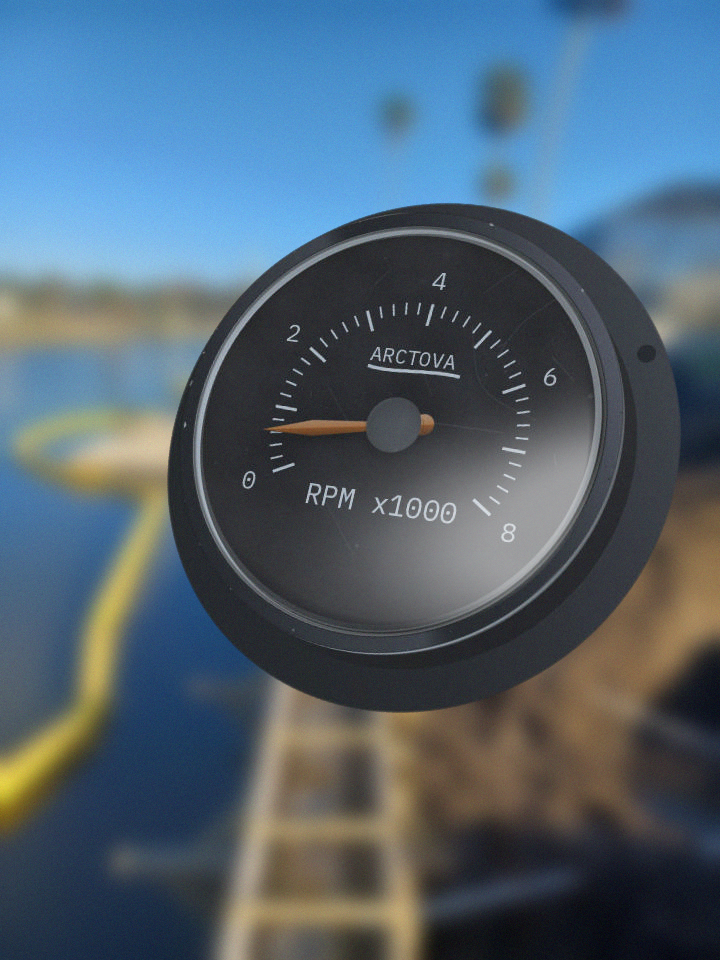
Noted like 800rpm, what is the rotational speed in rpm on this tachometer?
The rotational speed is 600rpm
